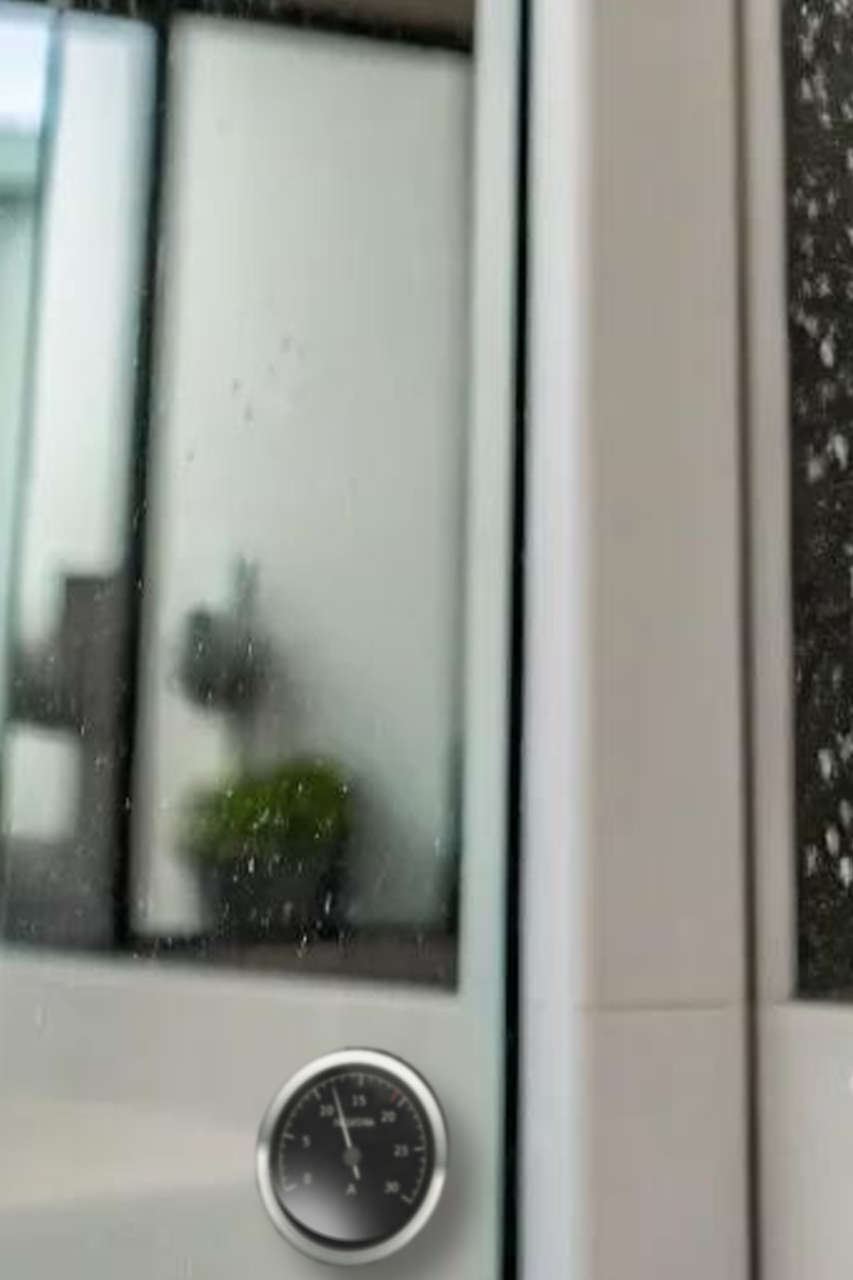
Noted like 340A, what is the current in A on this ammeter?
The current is 12A
